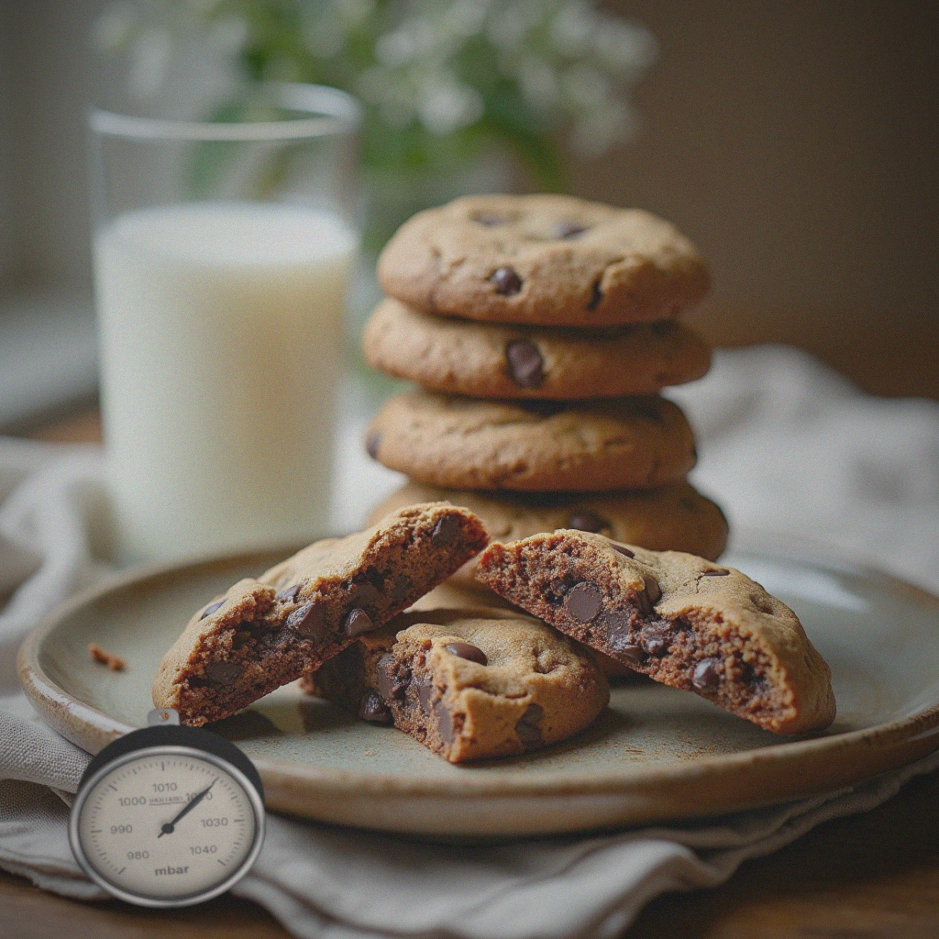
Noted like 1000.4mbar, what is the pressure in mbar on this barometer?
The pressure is 1020mbar
